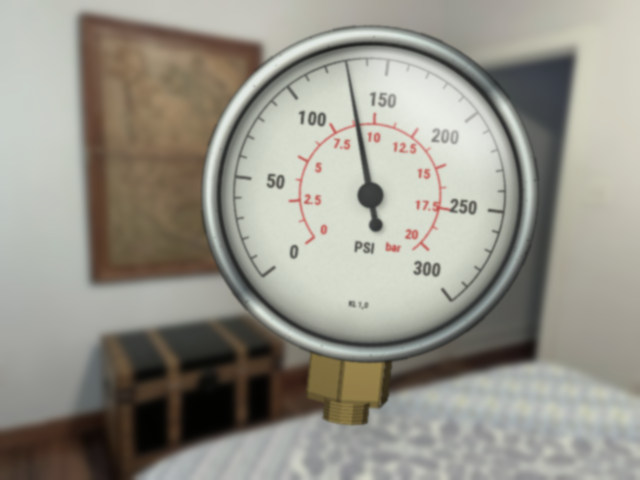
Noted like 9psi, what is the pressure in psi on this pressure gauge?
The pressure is 130psi
